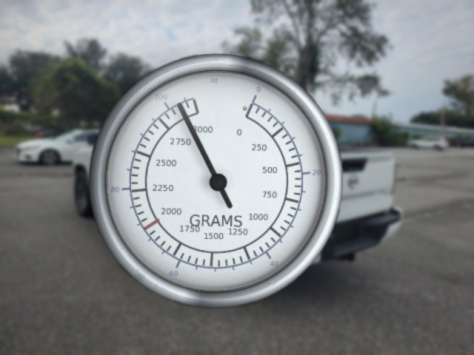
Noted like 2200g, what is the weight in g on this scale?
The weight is 2900g
